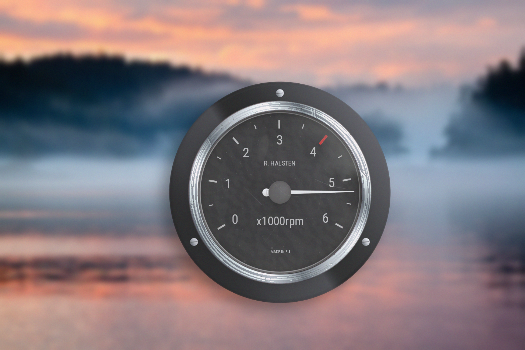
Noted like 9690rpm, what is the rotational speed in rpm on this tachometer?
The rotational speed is 5250rpm
